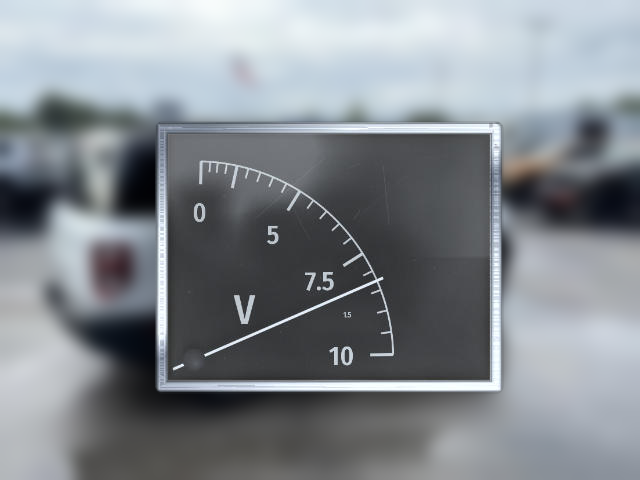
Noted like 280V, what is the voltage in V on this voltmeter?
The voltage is 8.25V
